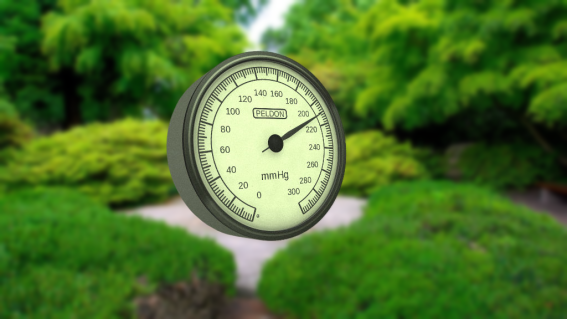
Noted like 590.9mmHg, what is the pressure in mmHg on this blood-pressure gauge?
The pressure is 210mmHg
